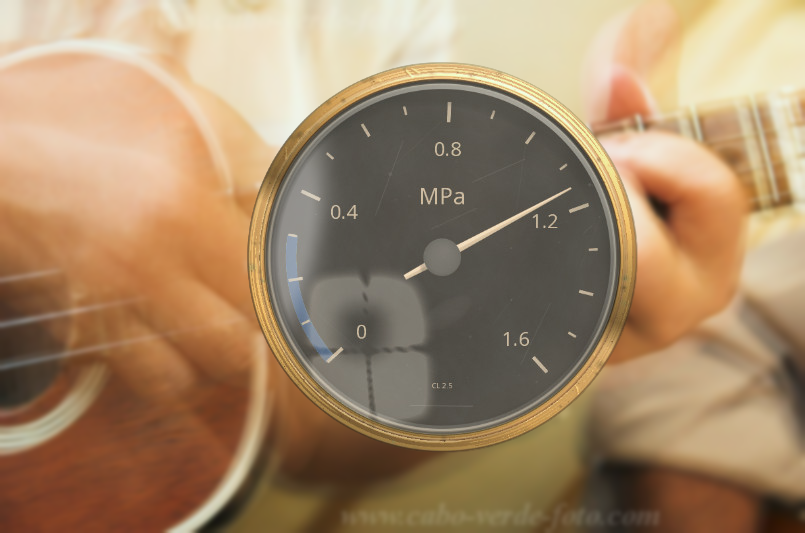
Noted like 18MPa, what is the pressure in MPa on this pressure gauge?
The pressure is 1.15MPa
